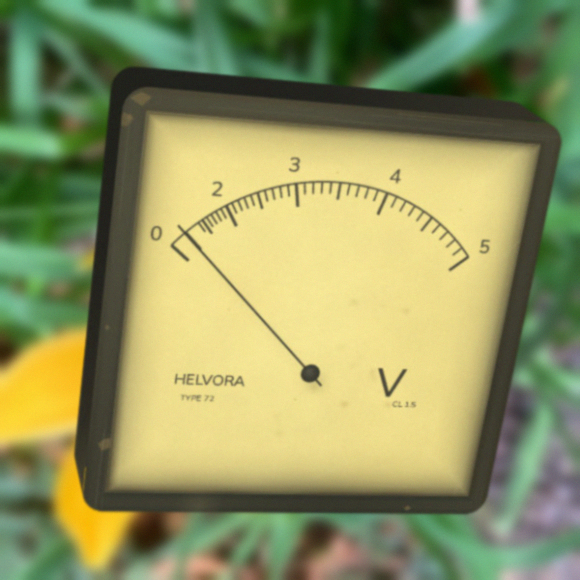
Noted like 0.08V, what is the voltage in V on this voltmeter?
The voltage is 1V
